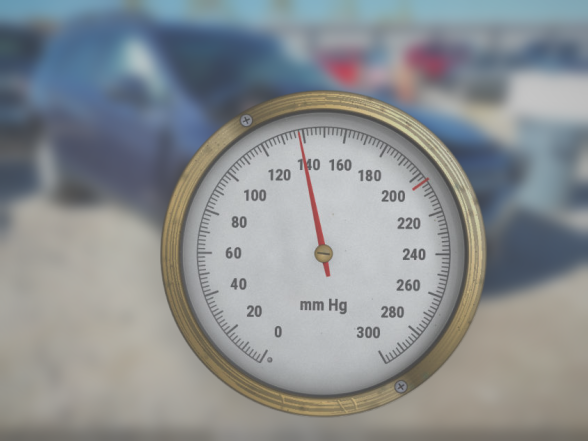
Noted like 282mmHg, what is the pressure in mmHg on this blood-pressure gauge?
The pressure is 138mmHg
